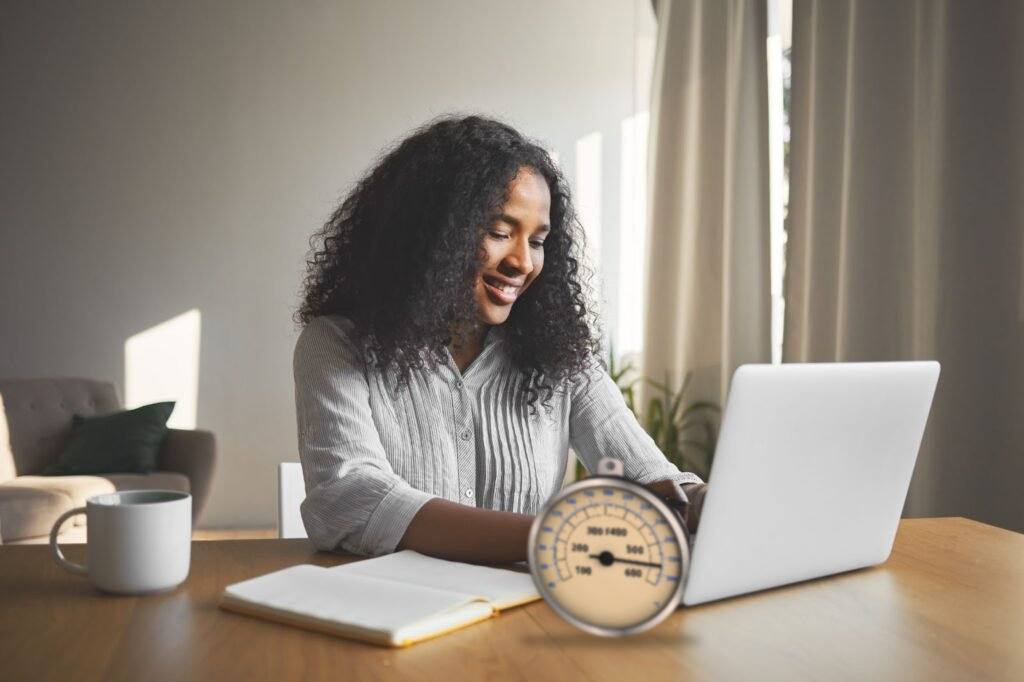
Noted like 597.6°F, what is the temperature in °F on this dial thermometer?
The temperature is 550°F
